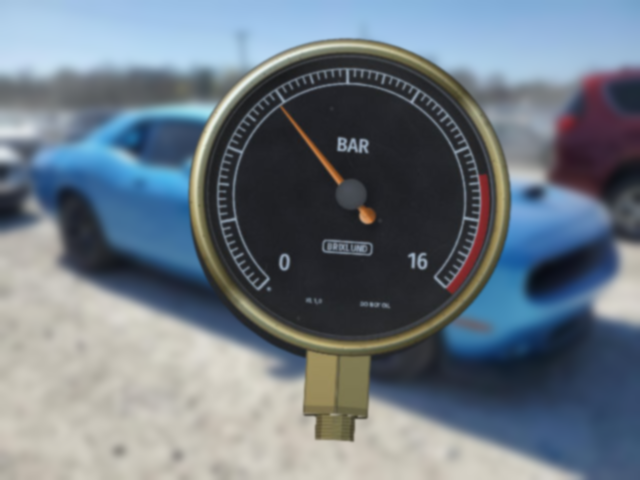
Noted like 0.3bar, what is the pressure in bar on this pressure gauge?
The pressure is 5.8bar
